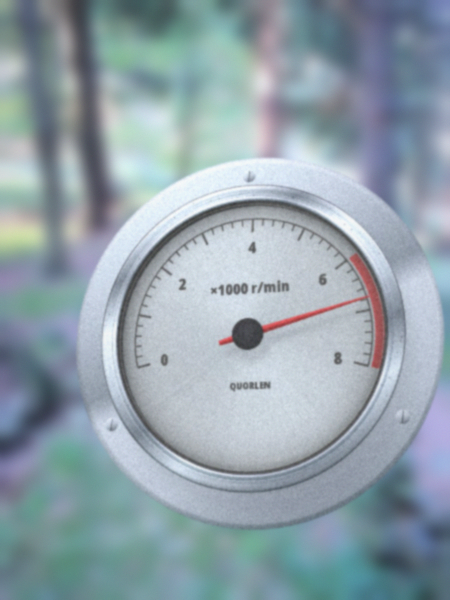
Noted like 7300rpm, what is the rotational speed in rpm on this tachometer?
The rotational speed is 6800rpm
